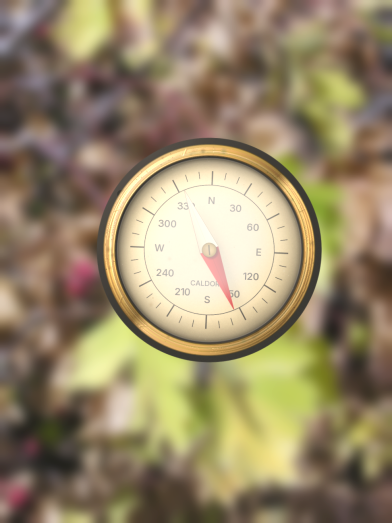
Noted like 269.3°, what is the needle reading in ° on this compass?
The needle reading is 155°
